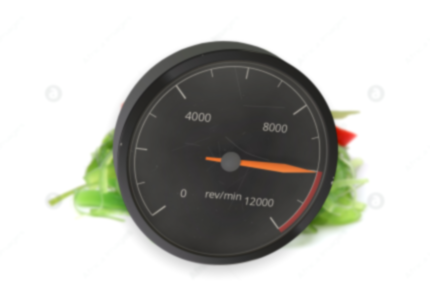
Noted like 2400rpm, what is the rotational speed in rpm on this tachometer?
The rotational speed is 10000rpm
